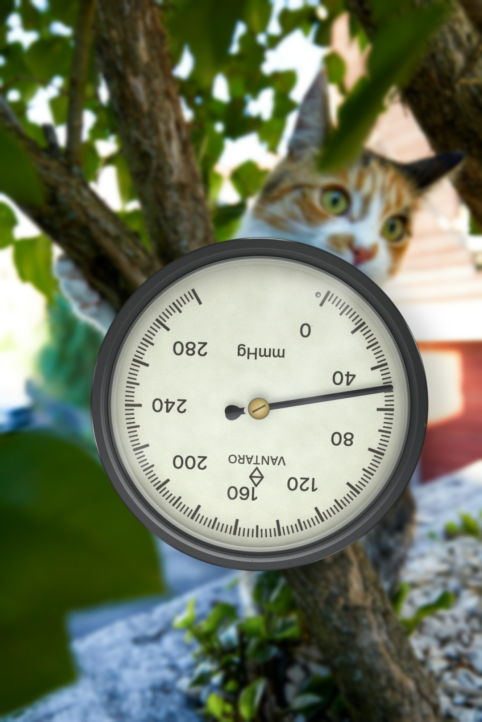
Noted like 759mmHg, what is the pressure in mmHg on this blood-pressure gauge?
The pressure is 50mmHg
